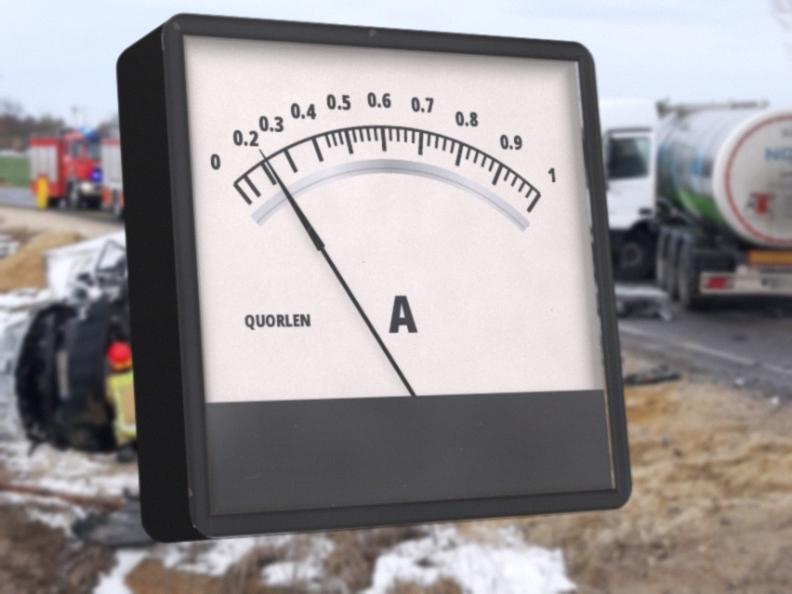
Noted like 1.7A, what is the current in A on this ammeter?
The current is 0.2A
